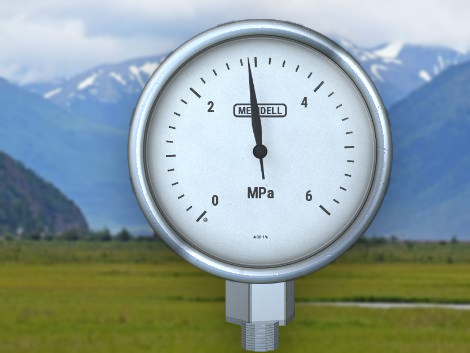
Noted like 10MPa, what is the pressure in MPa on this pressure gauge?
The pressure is 2.9MPa
